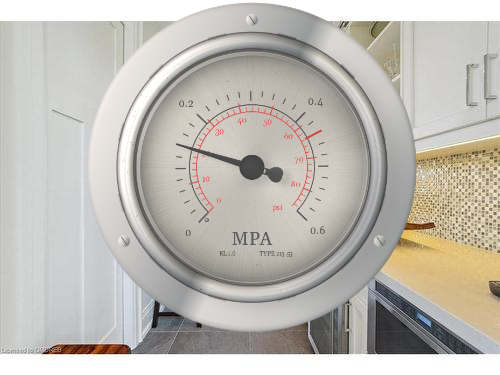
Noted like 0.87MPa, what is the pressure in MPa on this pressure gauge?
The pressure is 0.14MPa
